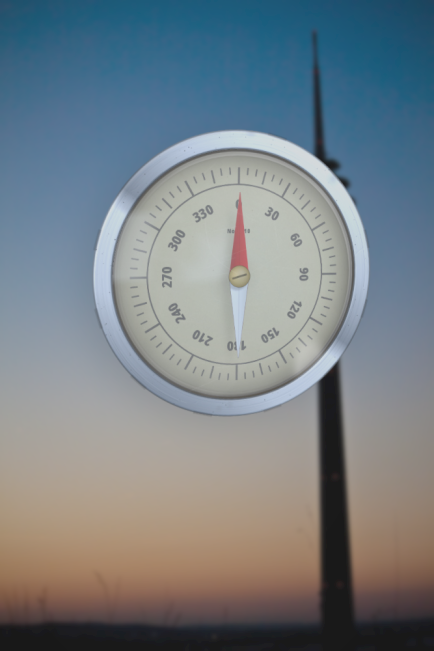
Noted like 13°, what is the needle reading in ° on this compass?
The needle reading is 0°
